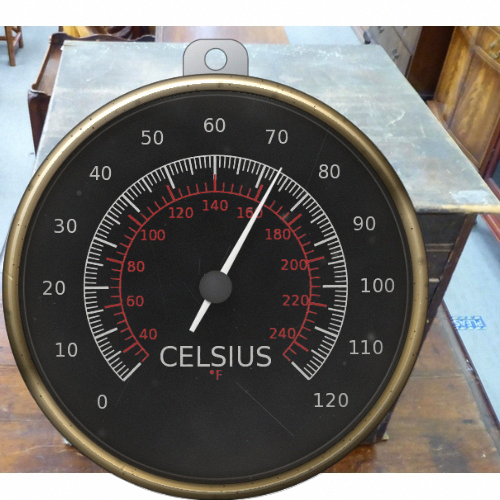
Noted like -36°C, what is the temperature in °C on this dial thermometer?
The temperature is 73°C
